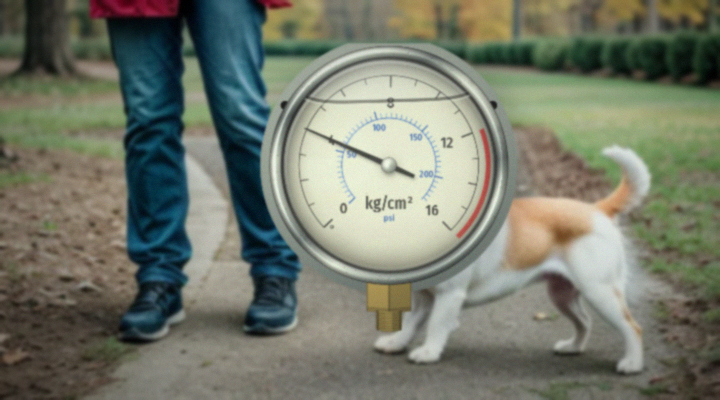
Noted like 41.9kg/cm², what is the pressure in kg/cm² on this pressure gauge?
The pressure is 4kg/cm²
